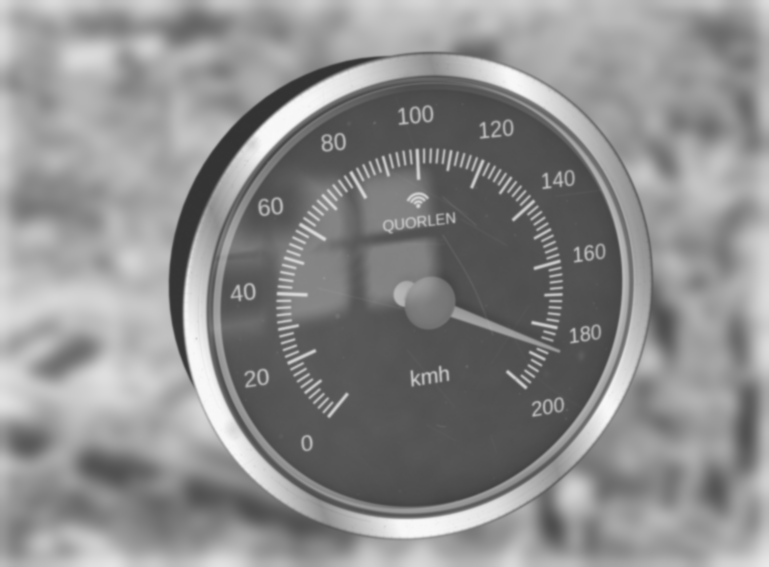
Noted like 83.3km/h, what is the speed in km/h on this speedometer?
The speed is 186km/h
